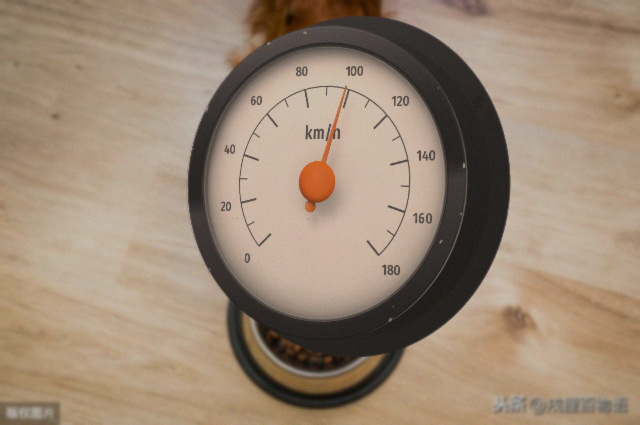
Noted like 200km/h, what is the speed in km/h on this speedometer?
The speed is 100km/h
